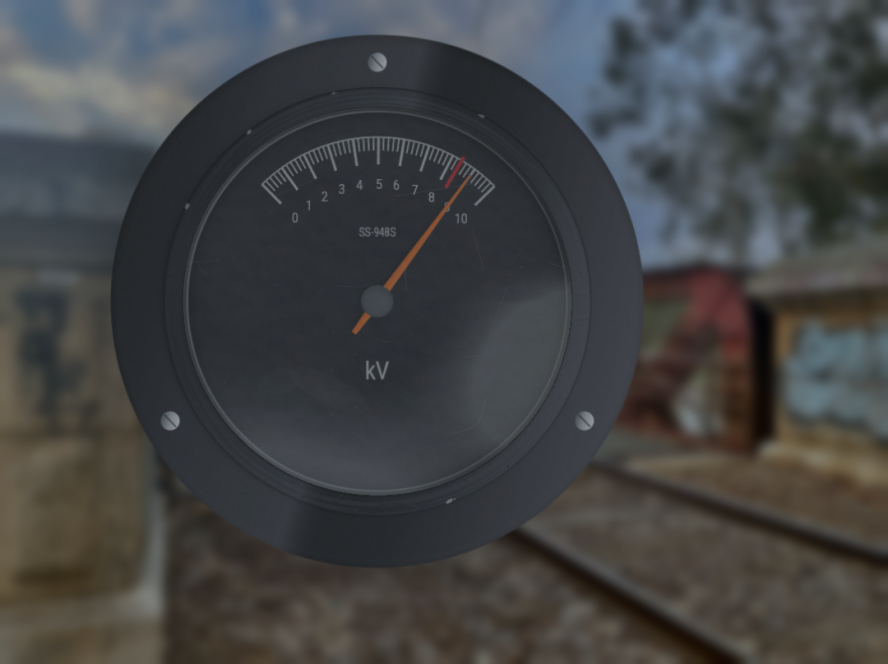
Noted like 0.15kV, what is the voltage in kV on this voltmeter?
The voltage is 9kV
